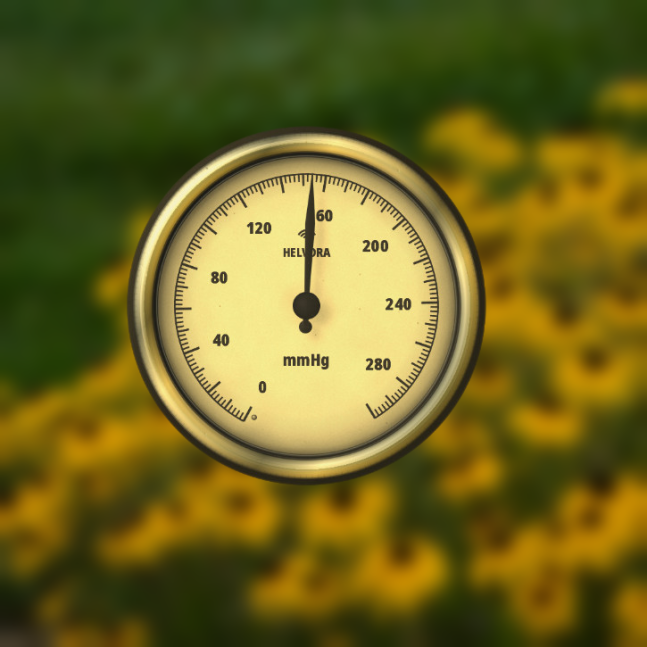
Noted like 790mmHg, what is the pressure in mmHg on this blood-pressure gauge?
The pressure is 154mmHg
